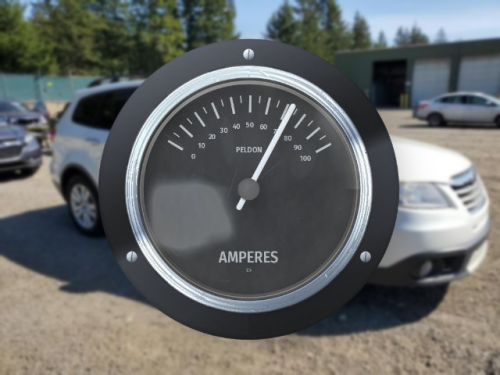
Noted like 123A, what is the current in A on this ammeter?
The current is 72.5A
